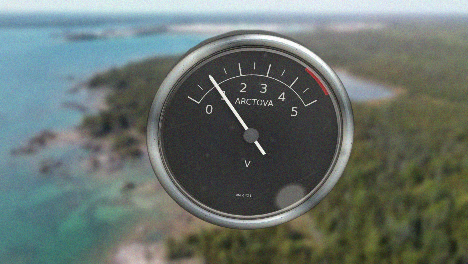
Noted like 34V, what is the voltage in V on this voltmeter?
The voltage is 1V
